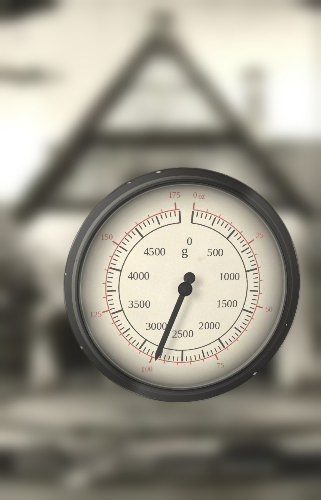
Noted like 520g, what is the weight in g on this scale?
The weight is 2800g
